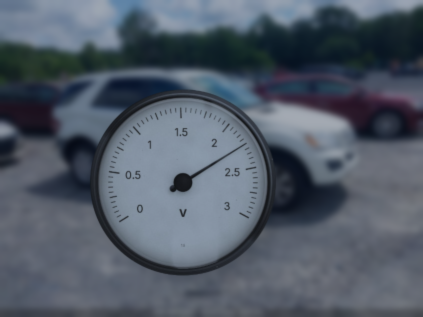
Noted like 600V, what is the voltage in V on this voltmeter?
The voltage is 2.25V
